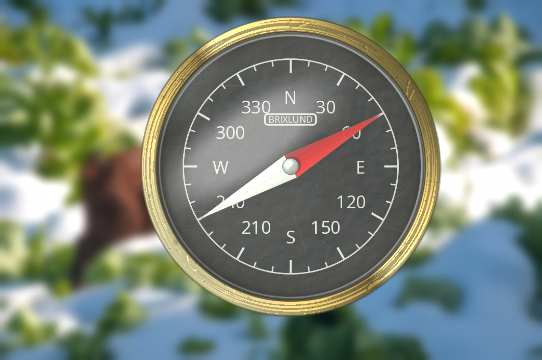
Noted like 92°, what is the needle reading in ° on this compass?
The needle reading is 60°
